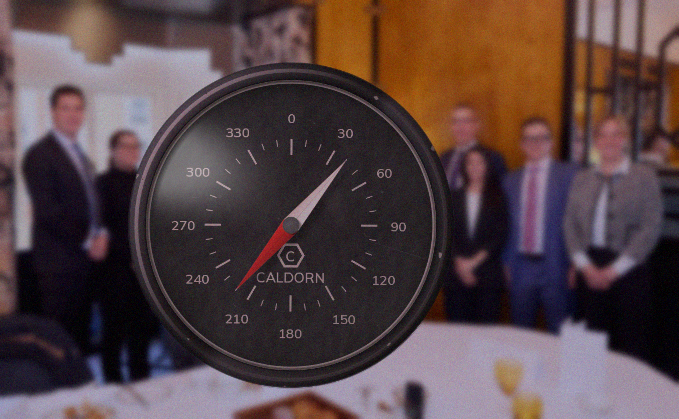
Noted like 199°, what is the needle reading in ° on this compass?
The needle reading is 220°
